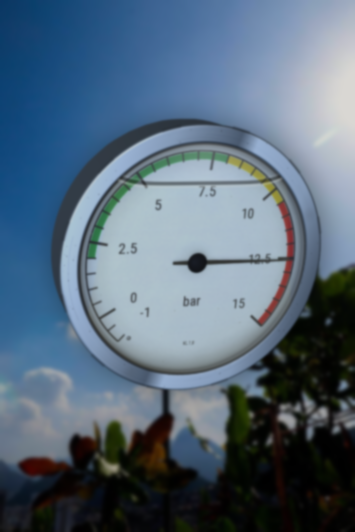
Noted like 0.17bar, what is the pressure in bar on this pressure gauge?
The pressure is 12.5bar
